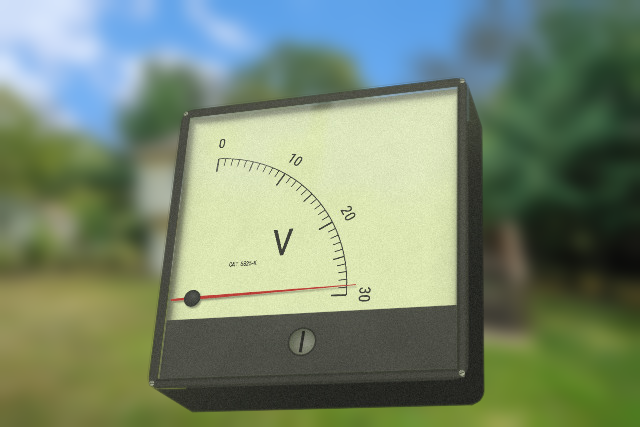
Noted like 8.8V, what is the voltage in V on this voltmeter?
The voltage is 29V
